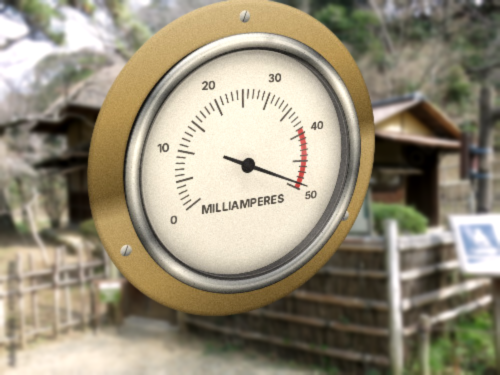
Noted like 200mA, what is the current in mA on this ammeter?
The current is 49mA
